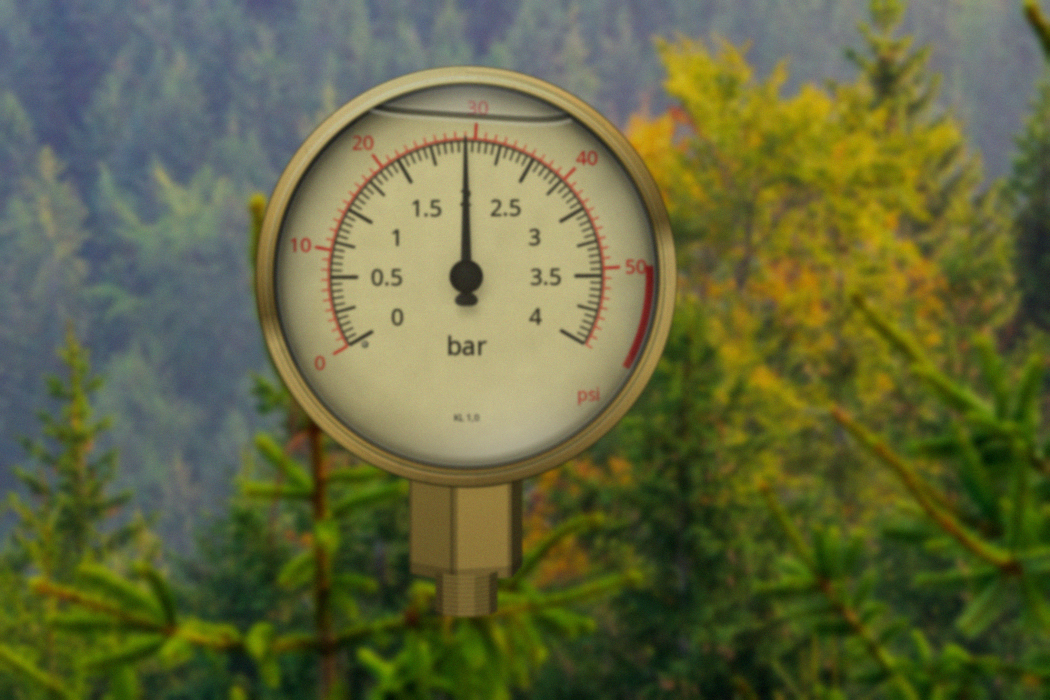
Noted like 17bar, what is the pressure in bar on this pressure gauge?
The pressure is 2bar
